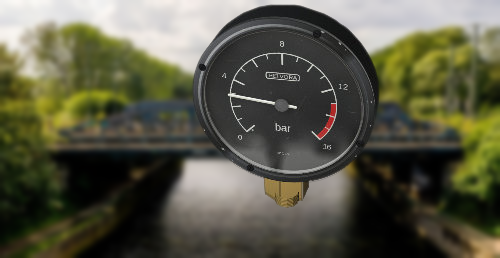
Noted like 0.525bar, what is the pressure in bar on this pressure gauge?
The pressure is 3bar
